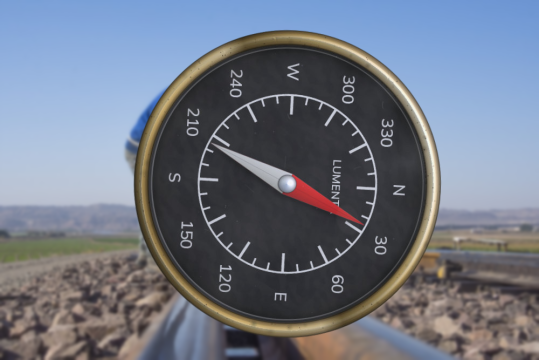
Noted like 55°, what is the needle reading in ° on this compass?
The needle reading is 25°
